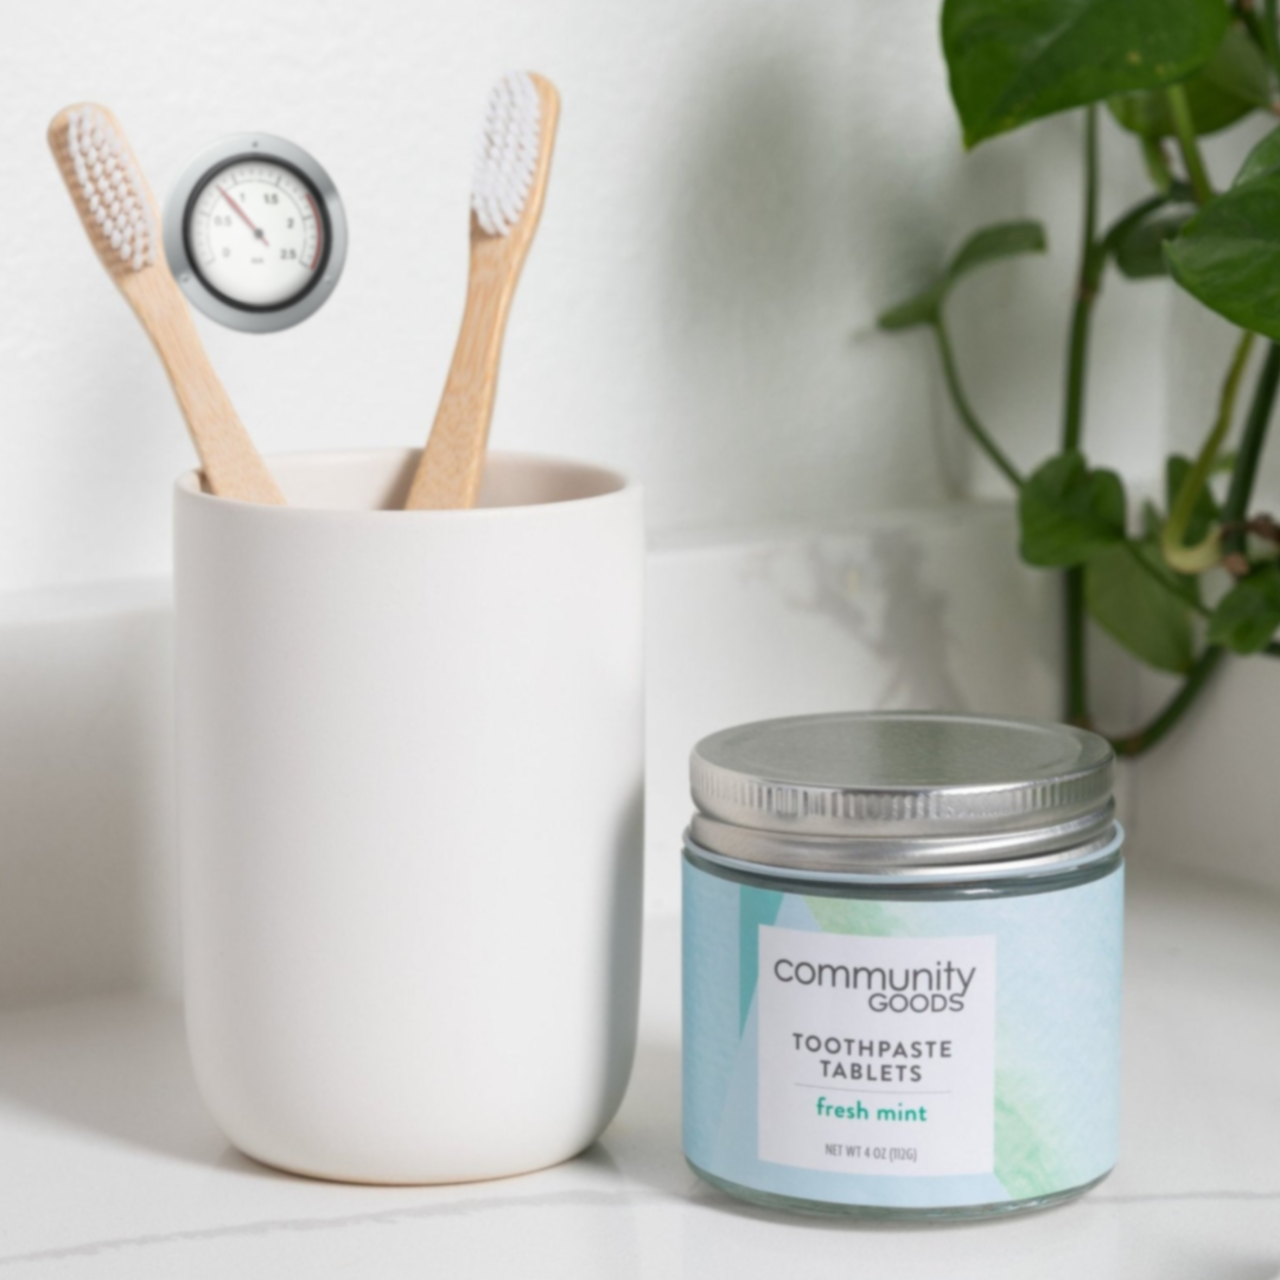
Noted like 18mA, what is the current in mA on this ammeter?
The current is 0.8mA
